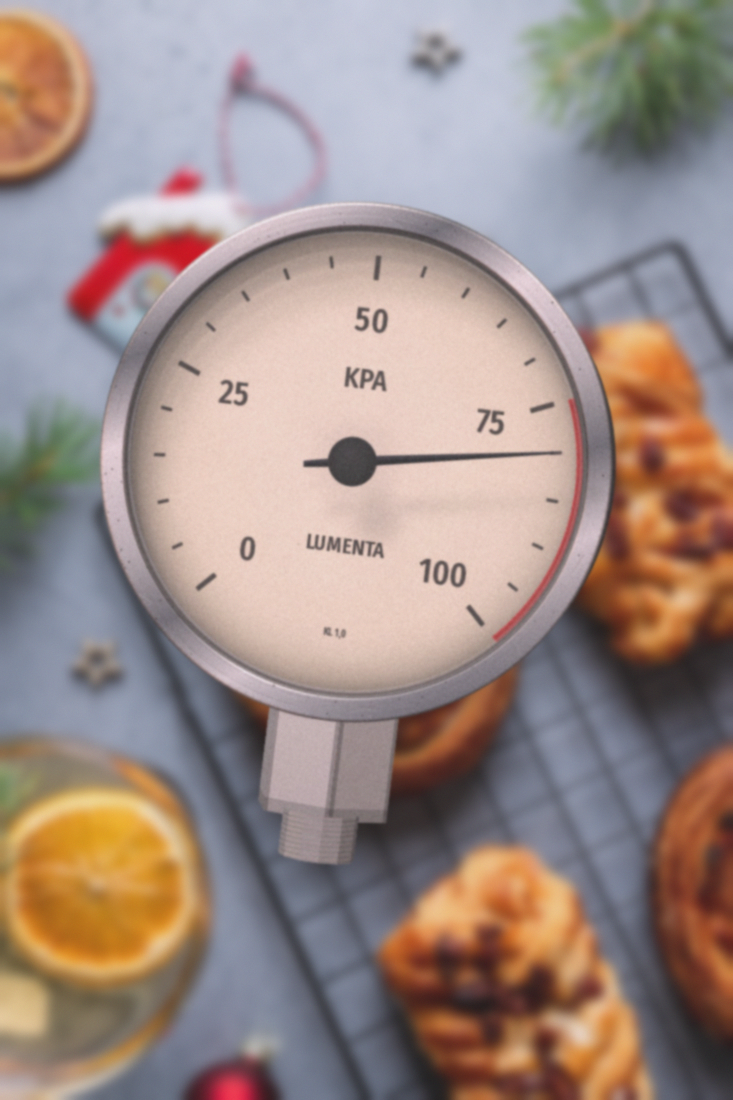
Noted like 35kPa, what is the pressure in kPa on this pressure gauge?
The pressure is 80kPa
